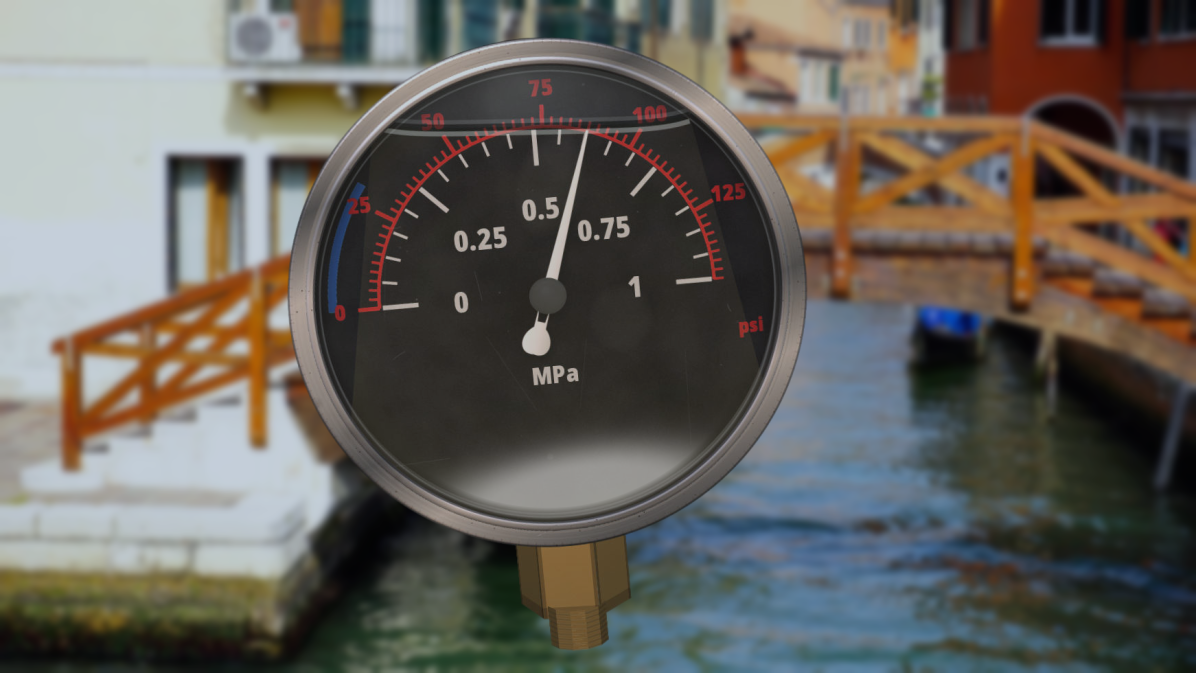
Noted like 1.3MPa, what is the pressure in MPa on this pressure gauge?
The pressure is 0.6MPa
